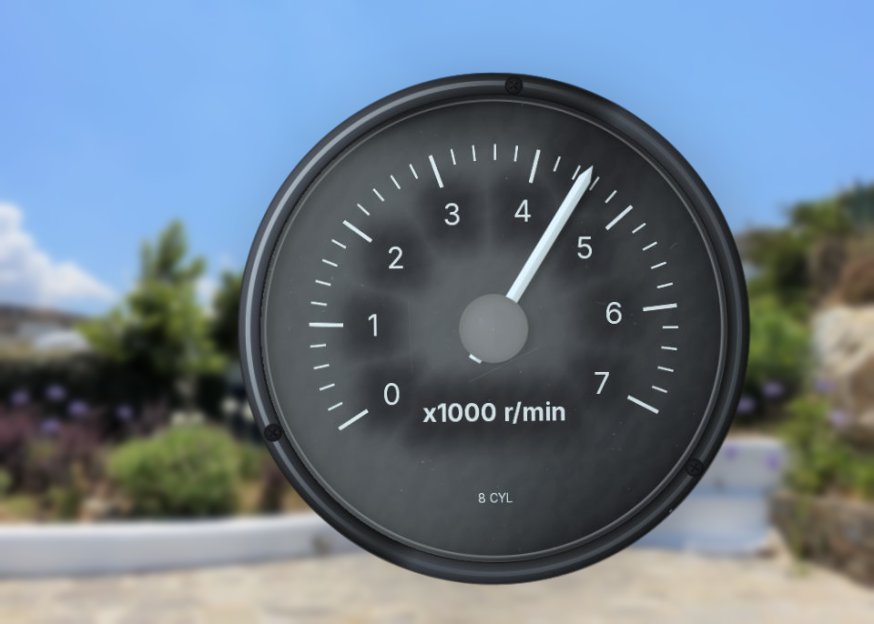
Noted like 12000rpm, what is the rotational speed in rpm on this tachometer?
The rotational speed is 4500rpm
